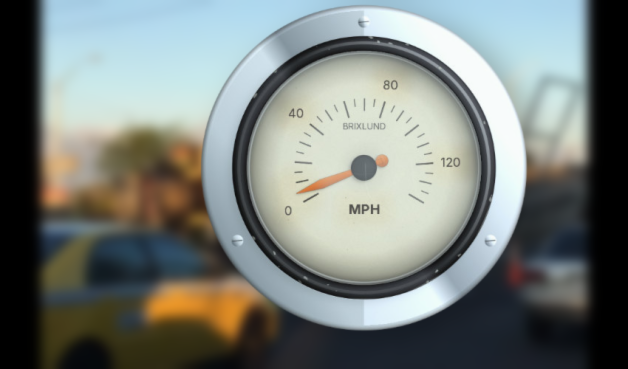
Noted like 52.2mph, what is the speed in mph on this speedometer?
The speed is 5mph
